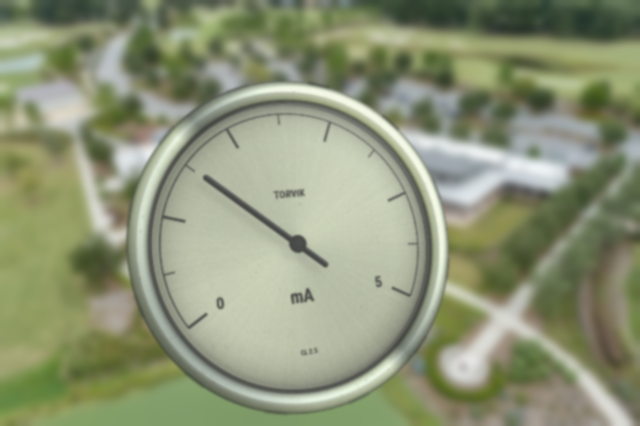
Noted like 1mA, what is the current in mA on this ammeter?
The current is 1.5mA
